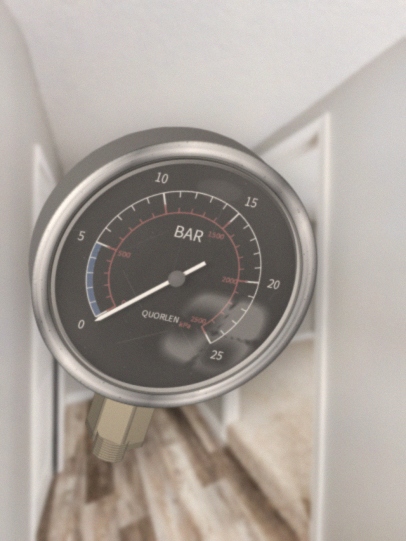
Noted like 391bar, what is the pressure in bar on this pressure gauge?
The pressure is 0bar
